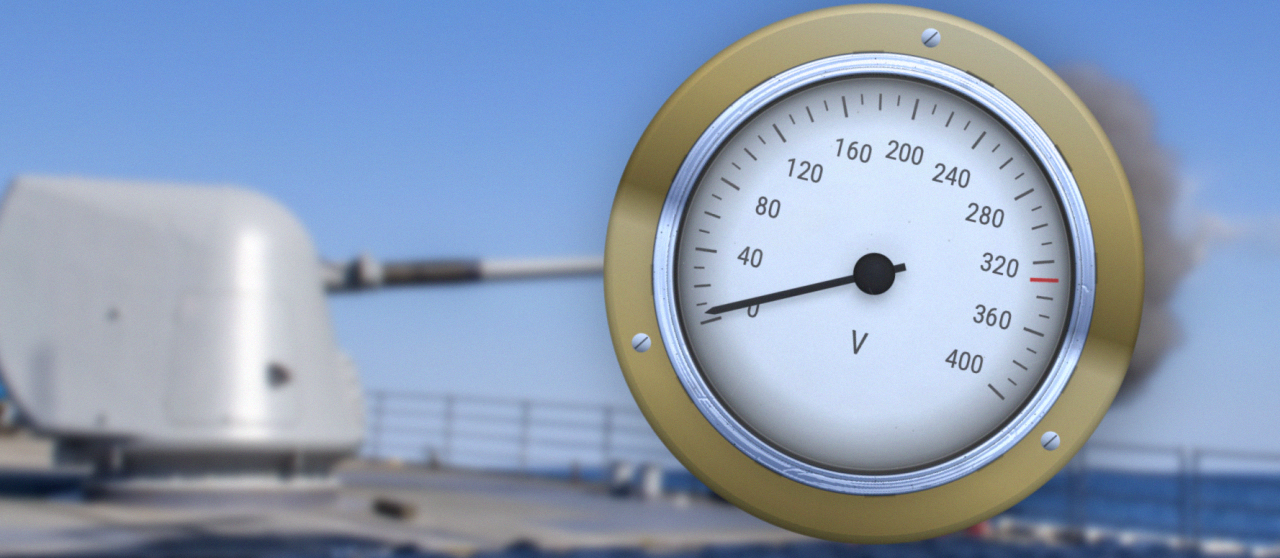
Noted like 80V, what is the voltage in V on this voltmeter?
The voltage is 5V
